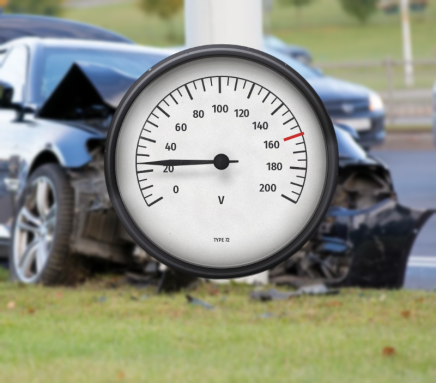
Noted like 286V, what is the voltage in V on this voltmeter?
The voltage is 25V
